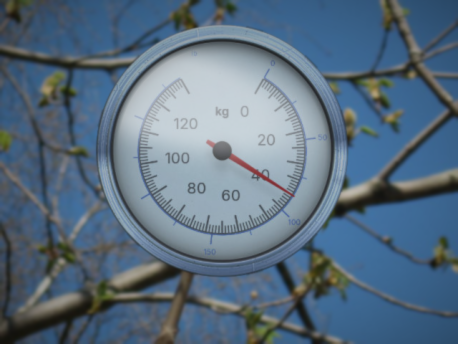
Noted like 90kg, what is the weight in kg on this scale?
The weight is 40kg
